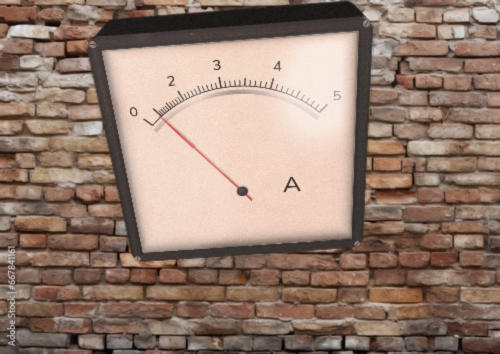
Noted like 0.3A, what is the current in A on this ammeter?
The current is 1A
